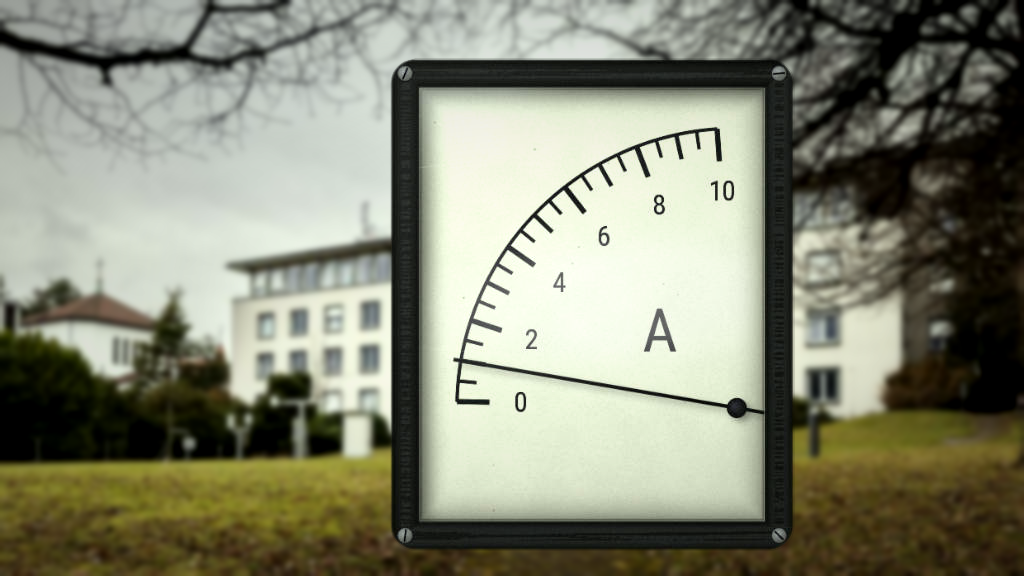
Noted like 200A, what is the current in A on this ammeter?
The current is 1A
